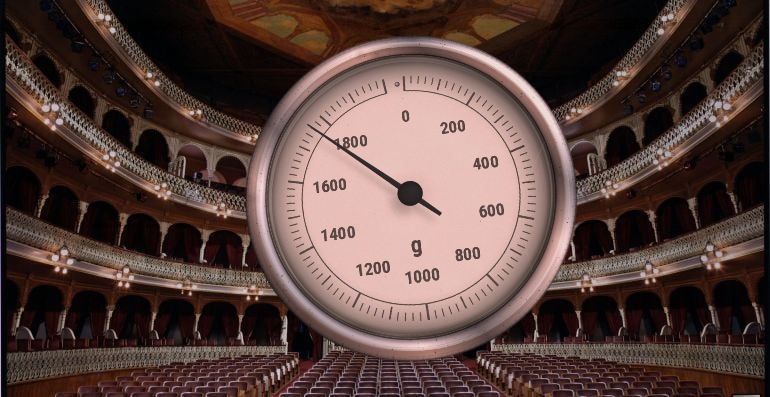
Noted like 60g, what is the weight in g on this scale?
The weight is 1760g
